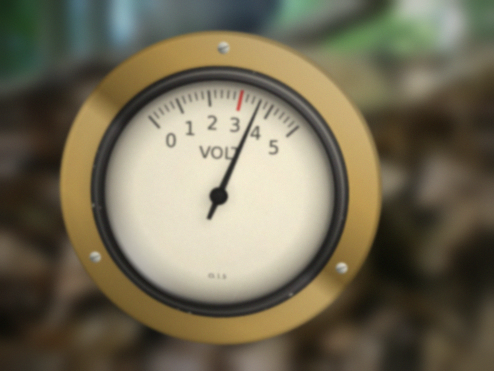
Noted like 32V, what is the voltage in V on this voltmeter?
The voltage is 3.6V
